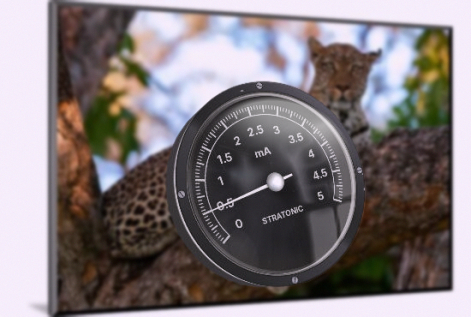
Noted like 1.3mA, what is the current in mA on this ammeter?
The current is 0.5mA
